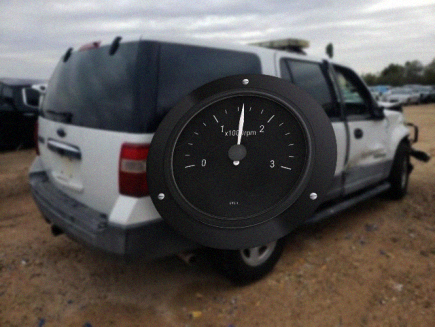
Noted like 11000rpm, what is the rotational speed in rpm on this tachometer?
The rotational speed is 1500rpm
